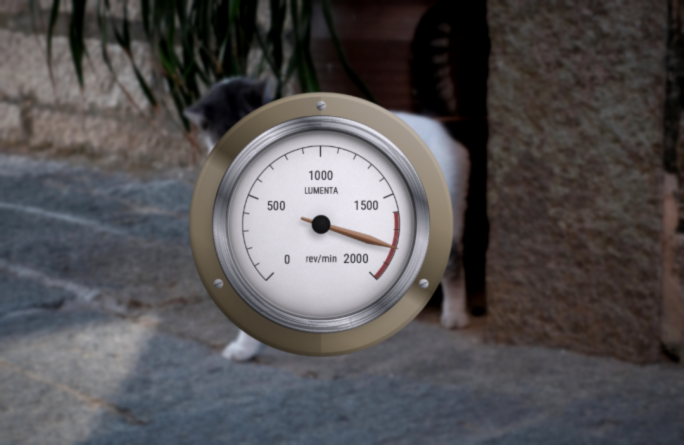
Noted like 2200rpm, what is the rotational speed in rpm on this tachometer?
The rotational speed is 1800rpm
